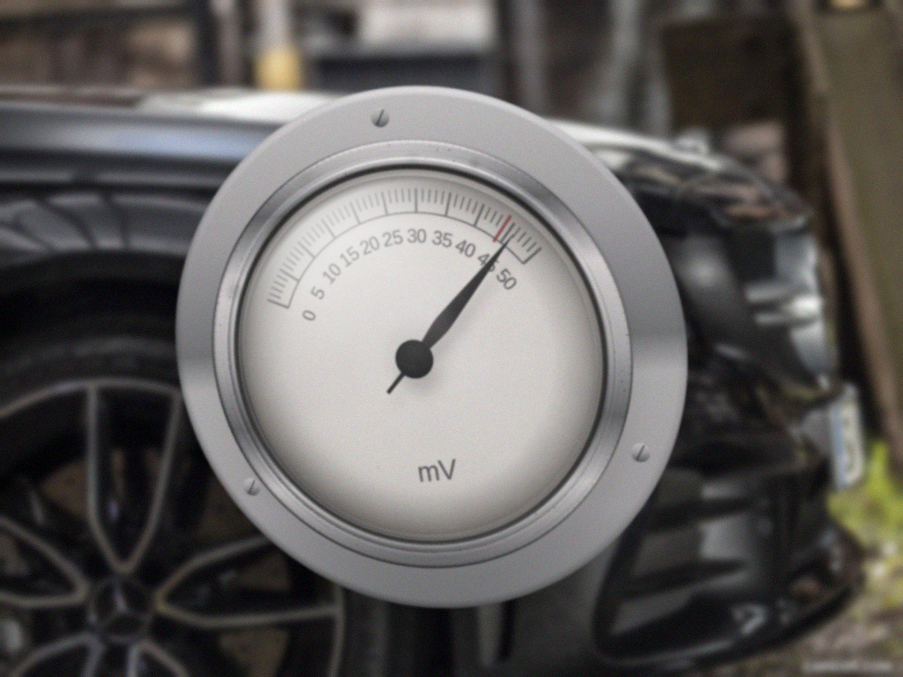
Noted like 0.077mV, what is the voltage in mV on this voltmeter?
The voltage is 46mV
